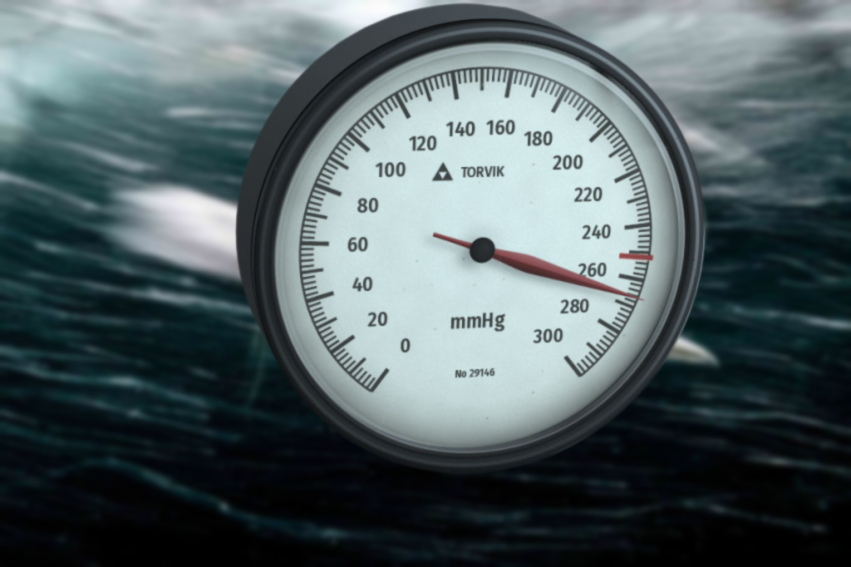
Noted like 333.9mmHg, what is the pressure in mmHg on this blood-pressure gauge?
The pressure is 266mmHg
